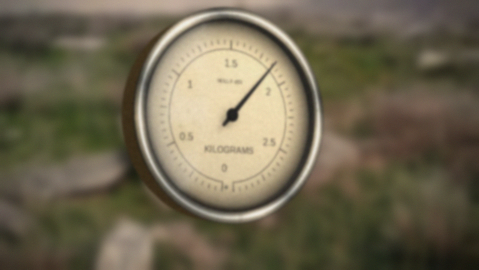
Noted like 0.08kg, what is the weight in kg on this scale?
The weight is 1.85kg
